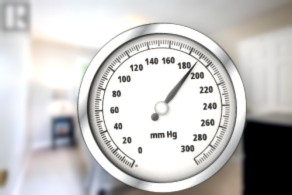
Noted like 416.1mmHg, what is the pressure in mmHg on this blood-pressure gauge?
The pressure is 190mmHg
